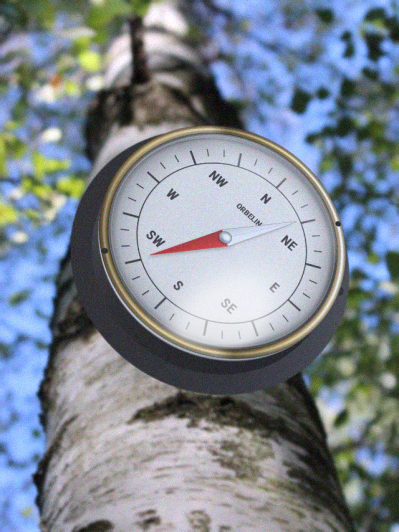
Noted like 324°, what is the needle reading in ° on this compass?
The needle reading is 210°
